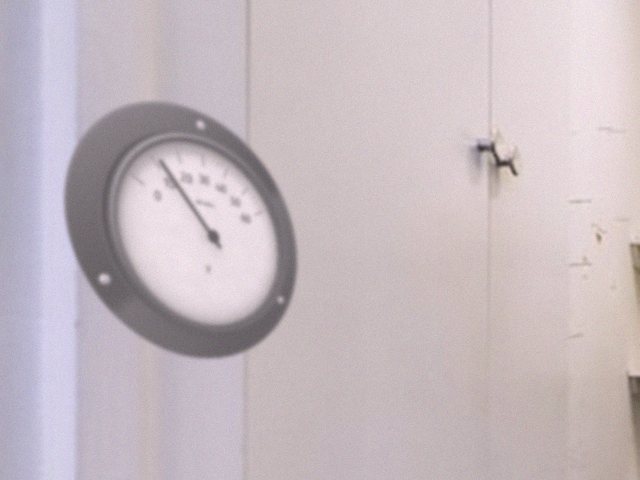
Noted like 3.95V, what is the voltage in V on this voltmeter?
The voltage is 10V
